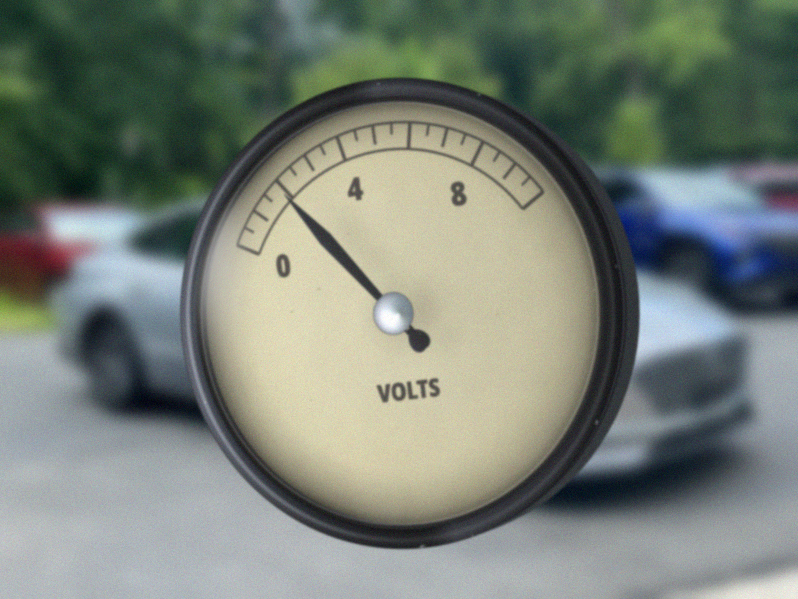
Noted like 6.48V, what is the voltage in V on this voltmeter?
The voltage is 2V
